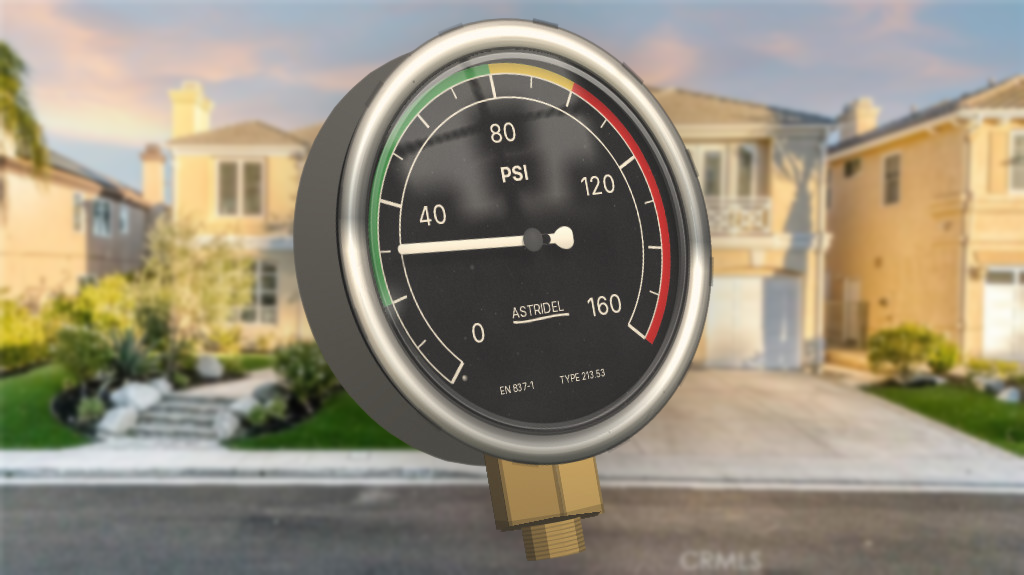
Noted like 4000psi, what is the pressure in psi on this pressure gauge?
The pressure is 30psi
